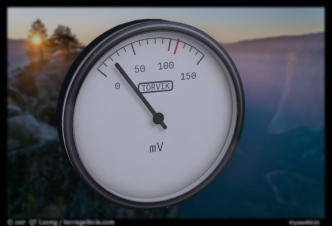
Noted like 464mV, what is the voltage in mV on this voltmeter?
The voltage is 20mV
